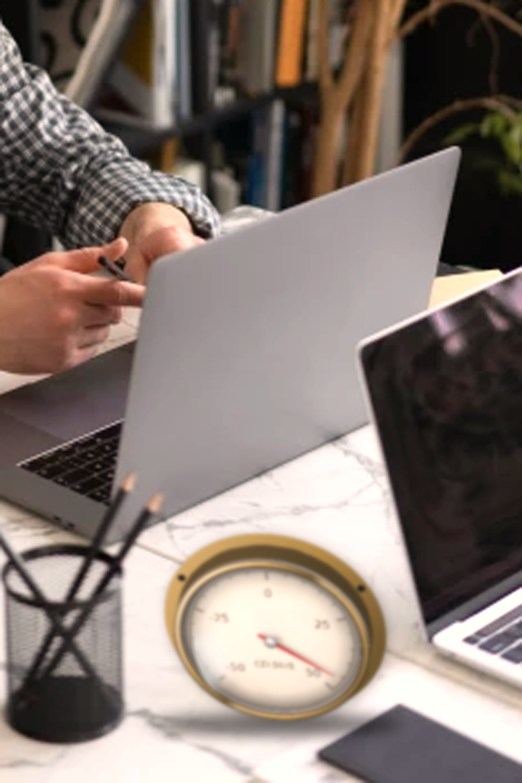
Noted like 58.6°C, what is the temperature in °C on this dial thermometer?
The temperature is 45°C
